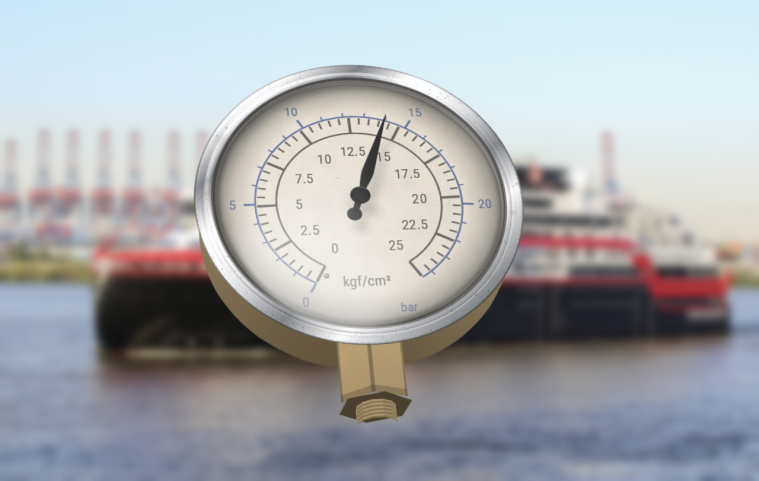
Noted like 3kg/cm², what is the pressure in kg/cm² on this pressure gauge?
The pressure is 14.25kg/cm²
